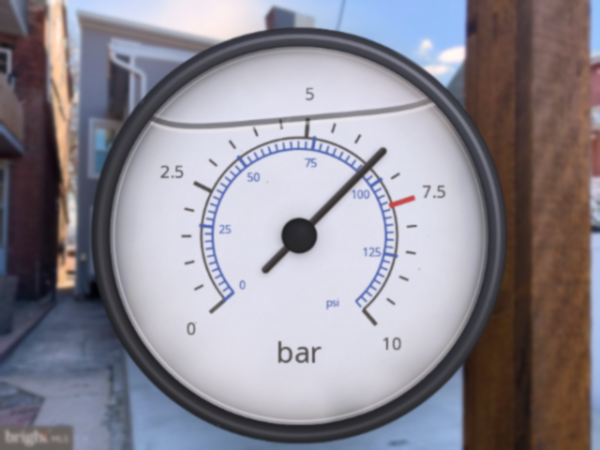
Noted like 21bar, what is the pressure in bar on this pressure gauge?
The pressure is 6.5bar
